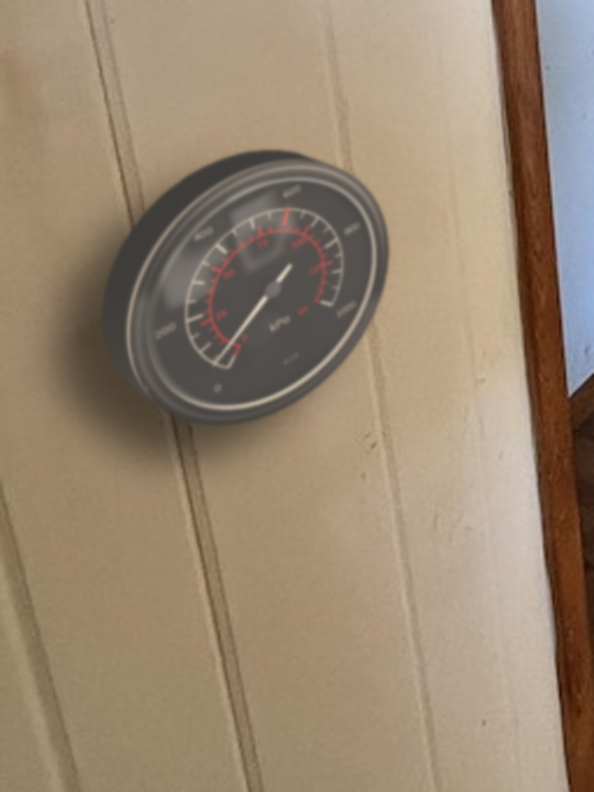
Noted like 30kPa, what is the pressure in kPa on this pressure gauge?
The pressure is 50kPa
